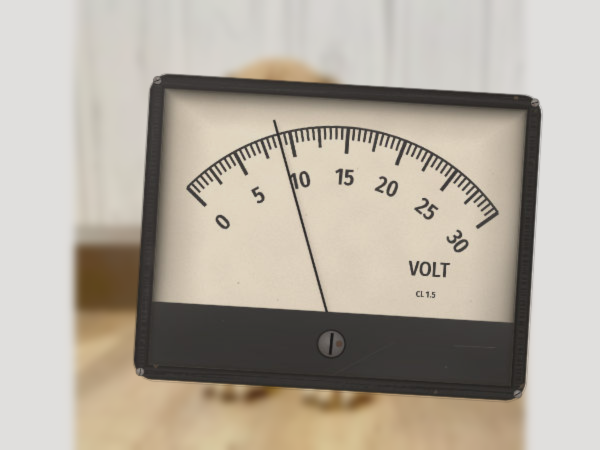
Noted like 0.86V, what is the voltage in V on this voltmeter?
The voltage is 9V
